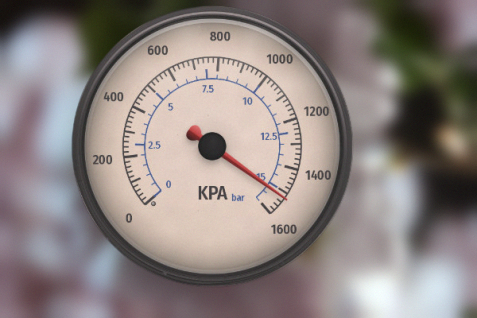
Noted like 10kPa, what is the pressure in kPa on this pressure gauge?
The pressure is 1520kPa
